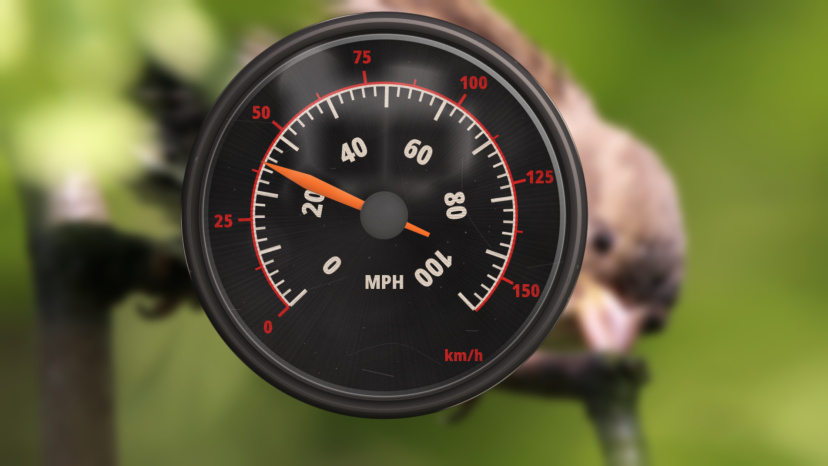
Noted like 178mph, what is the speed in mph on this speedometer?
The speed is 25mph
